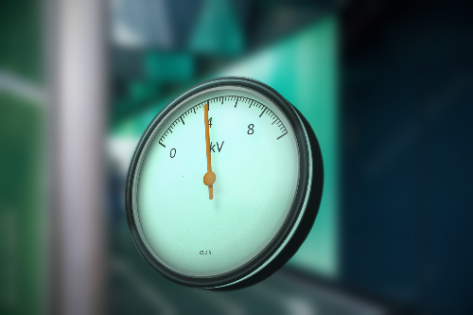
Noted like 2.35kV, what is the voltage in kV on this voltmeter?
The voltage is 4kV
